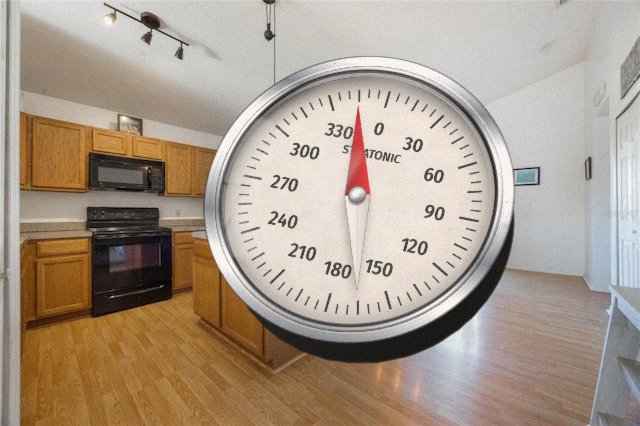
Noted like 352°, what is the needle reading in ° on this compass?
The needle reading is 345°
